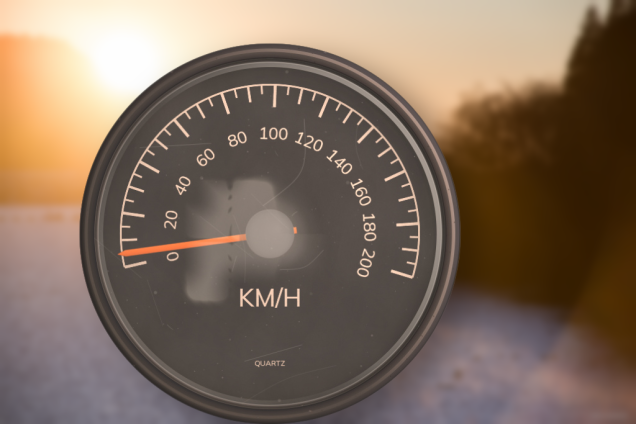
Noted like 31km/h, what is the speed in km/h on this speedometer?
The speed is 5km/h
